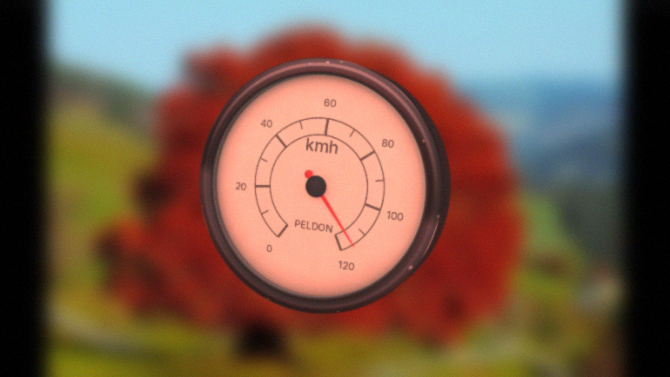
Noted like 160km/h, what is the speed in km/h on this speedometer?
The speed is 115km/h
